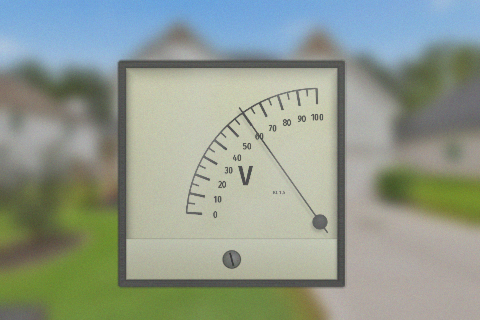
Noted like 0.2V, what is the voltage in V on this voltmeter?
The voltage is 60V
